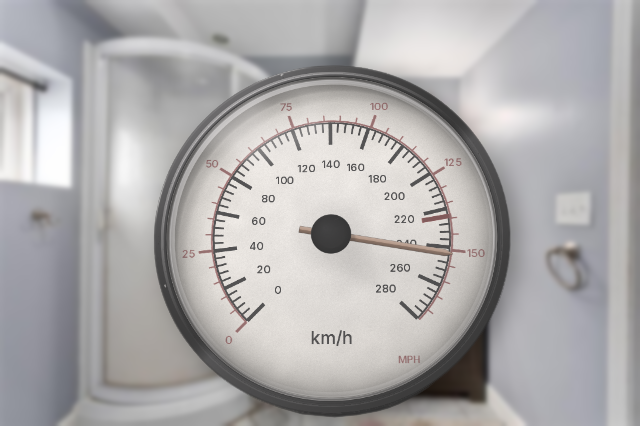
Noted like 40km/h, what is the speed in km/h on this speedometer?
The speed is 244km/h
